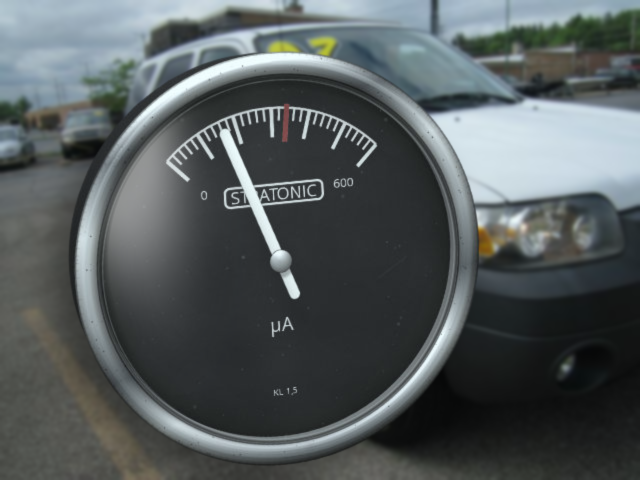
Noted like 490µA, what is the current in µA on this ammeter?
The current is 160µA
